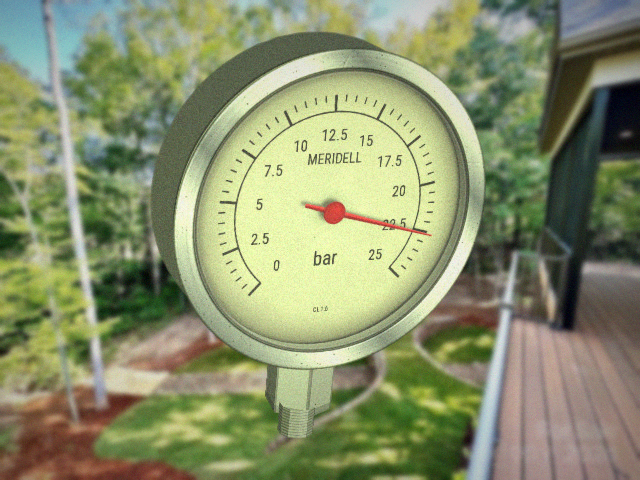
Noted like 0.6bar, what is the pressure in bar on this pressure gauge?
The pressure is 22.5bar
